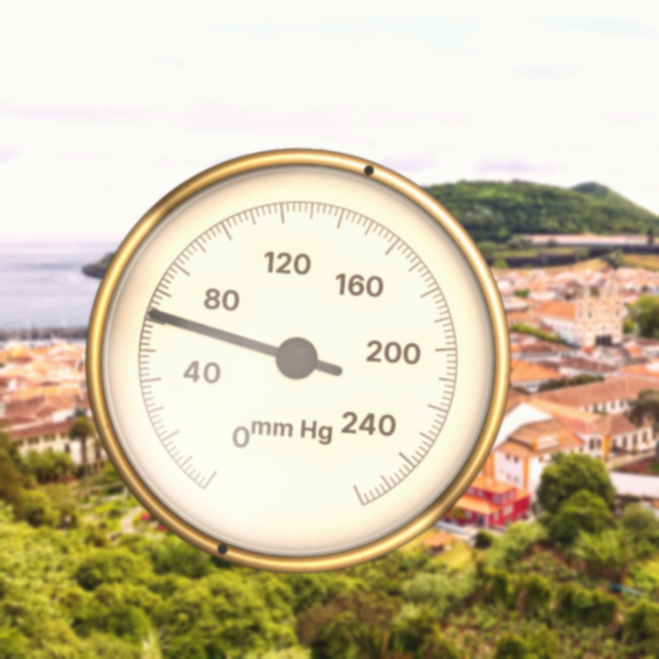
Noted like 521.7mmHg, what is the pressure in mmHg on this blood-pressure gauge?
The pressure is 62mmHg
